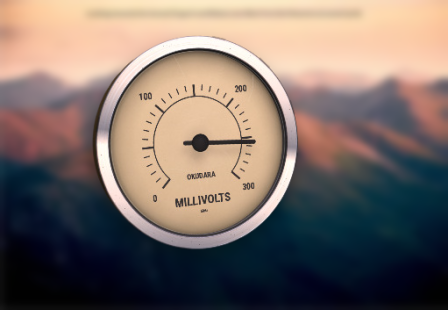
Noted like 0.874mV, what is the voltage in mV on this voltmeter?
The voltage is 255mV
